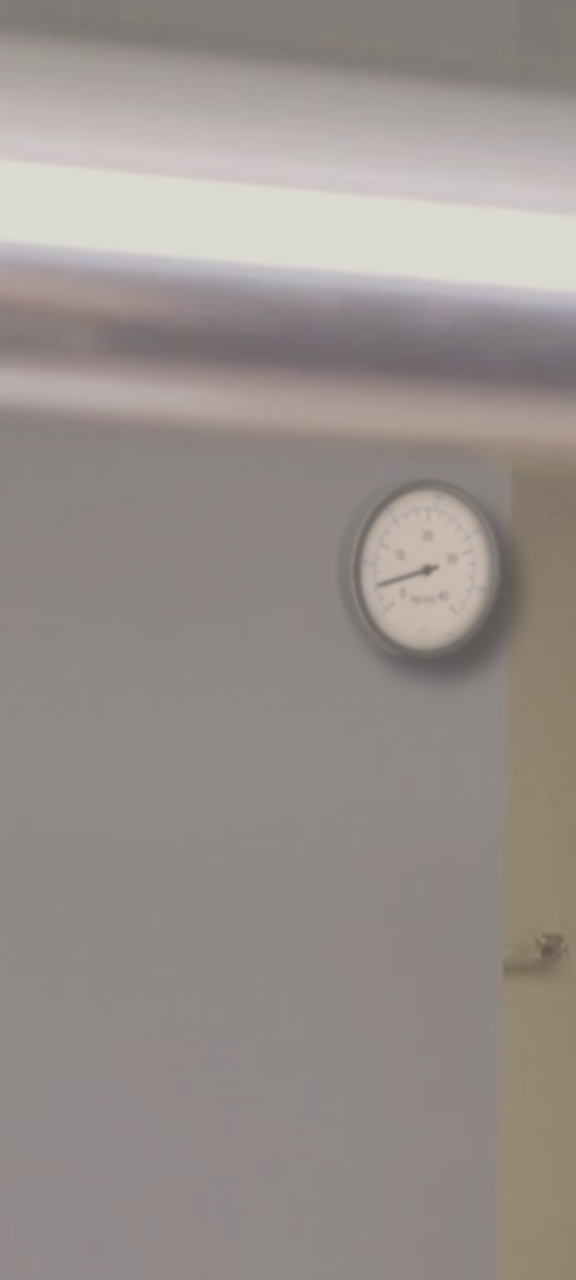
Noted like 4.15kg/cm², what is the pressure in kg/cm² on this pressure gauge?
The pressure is 4kg/cm²
